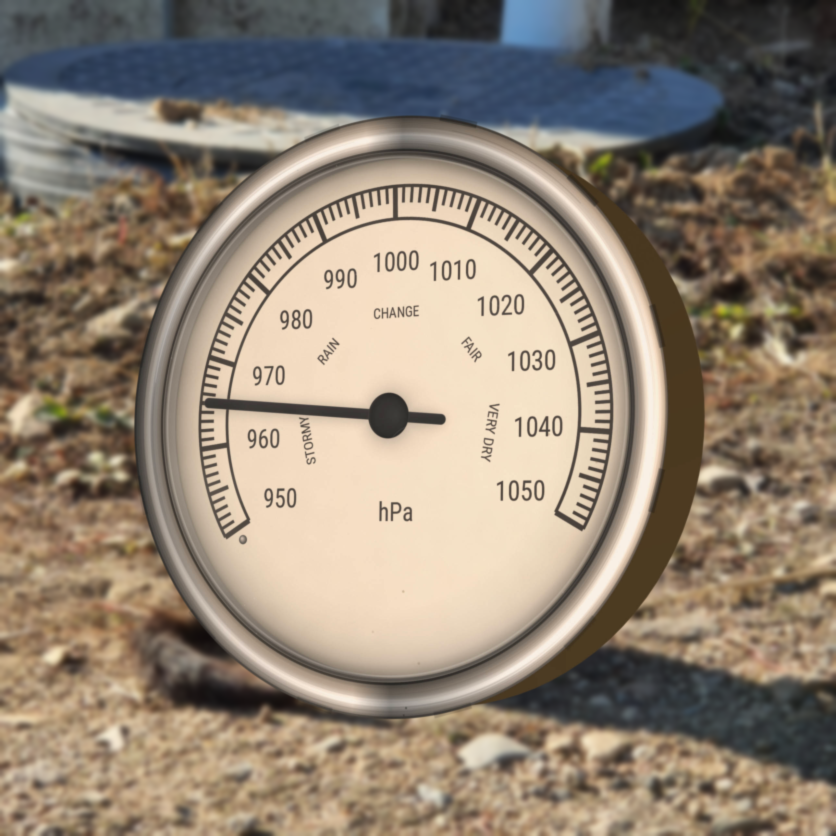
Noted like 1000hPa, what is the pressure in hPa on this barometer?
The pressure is 965hPa
